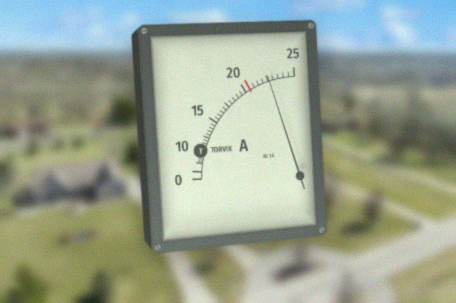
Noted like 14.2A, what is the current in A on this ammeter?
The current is 22.5A
